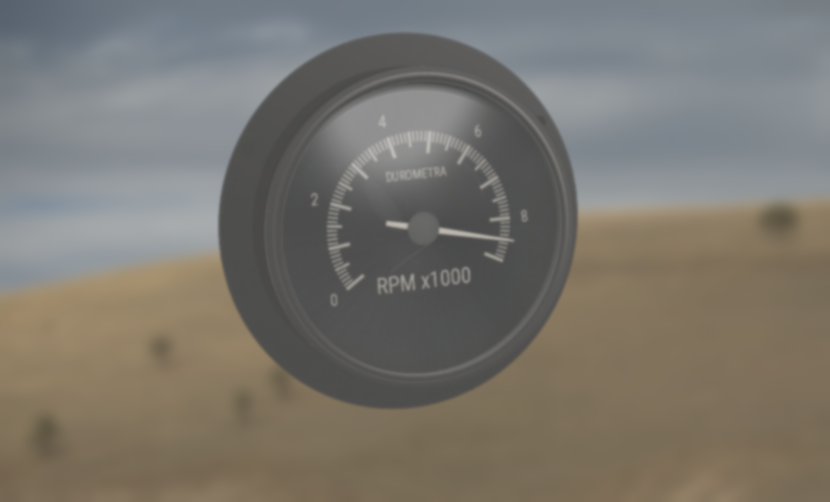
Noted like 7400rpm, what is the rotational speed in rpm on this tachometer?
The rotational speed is 8500rpm
